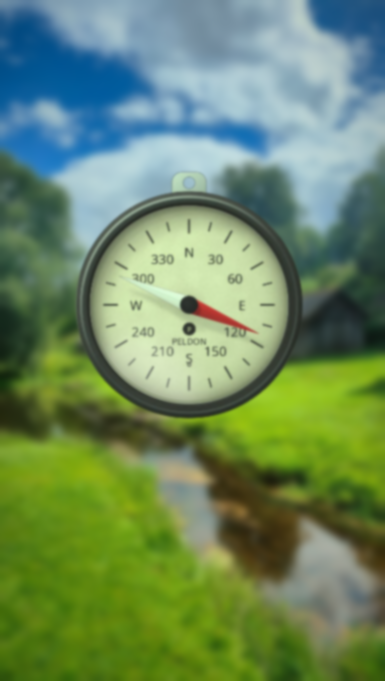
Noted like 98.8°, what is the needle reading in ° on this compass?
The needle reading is 112.5°
